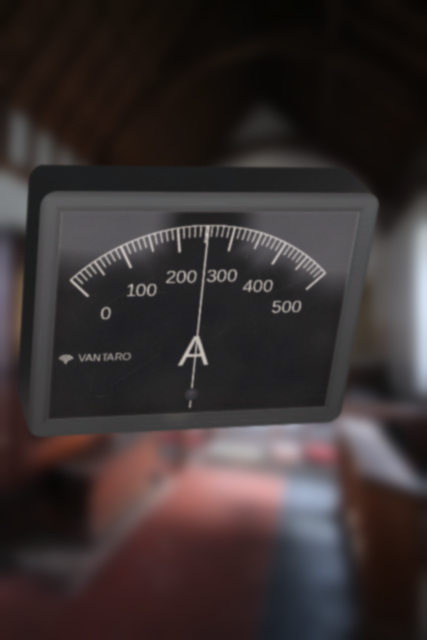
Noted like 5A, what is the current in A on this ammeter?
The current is 250A
